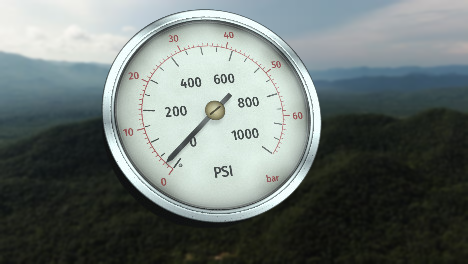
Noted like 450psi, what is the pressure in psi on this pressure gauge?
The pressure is 25psi
